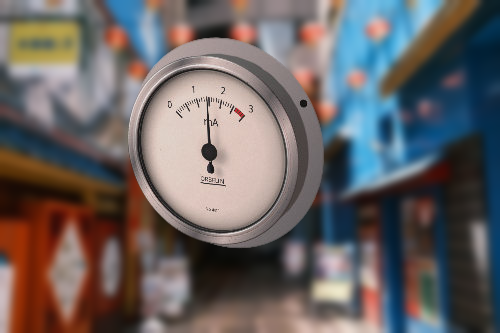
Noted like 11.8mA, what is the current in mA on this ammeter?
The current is 1.5mA
